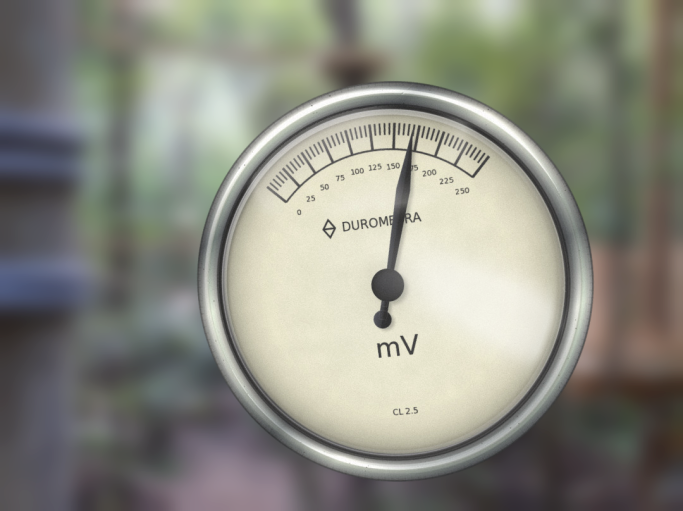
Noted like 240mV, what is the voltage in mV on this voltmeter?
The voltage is 170mV
